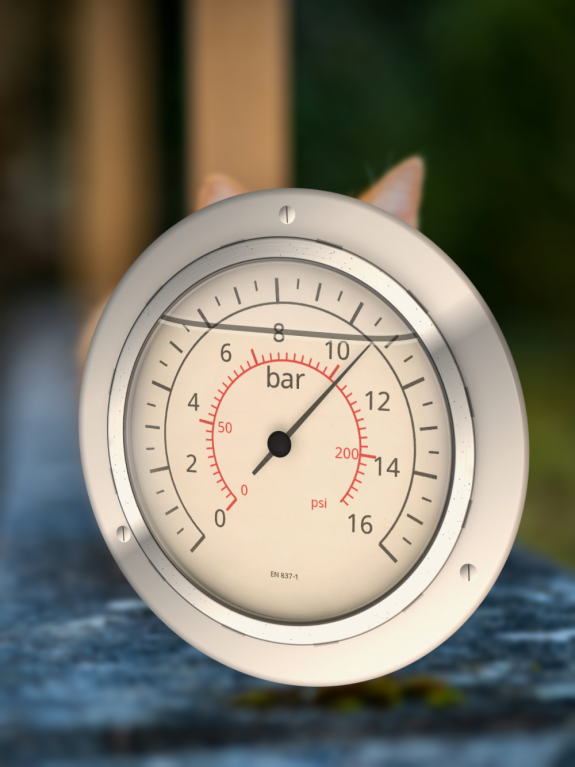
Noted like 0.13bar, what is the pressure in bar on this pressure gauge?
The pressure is 10.75bar
